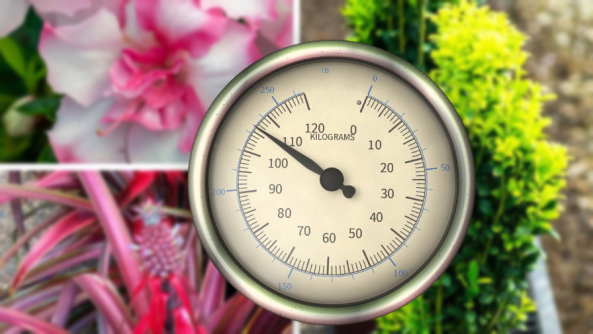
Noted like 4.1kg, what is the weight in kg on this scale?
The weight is 106kg
